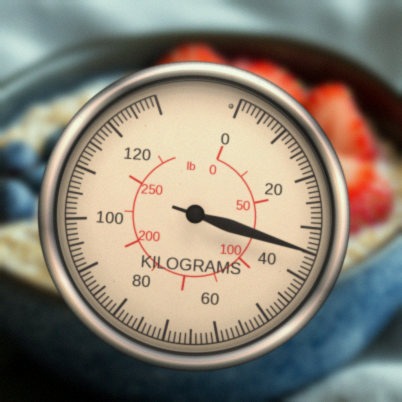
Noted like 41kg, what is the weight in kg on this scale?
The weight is 35kg
